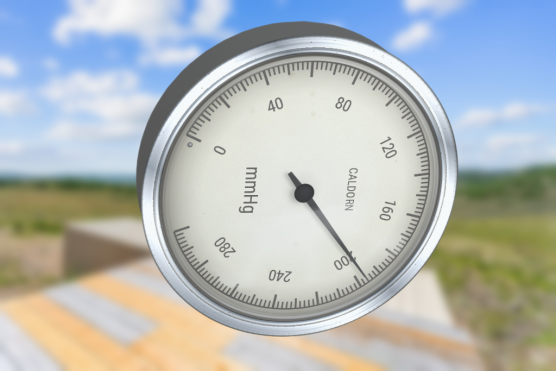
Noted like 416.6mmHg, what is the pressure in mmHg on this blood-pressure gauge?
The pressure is 196mmHg
